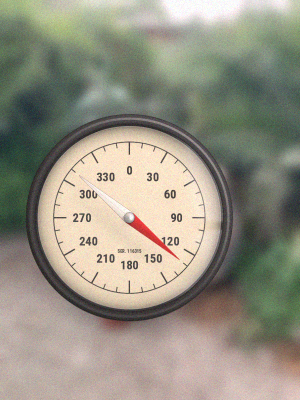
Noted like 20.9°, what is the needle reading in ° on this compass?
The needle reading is 130°
